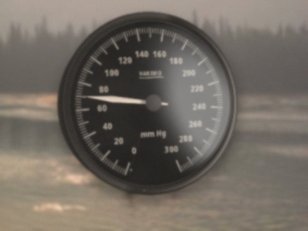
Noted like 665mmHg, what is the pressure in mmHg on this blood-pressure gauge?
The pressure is 70mmHg
